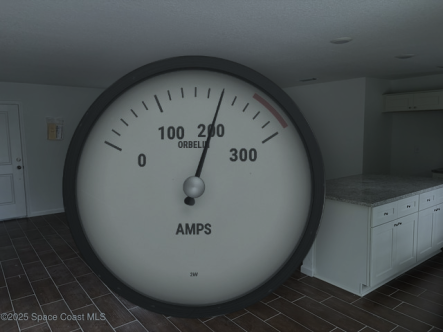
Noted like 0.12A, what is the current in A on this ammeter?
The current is 200A
